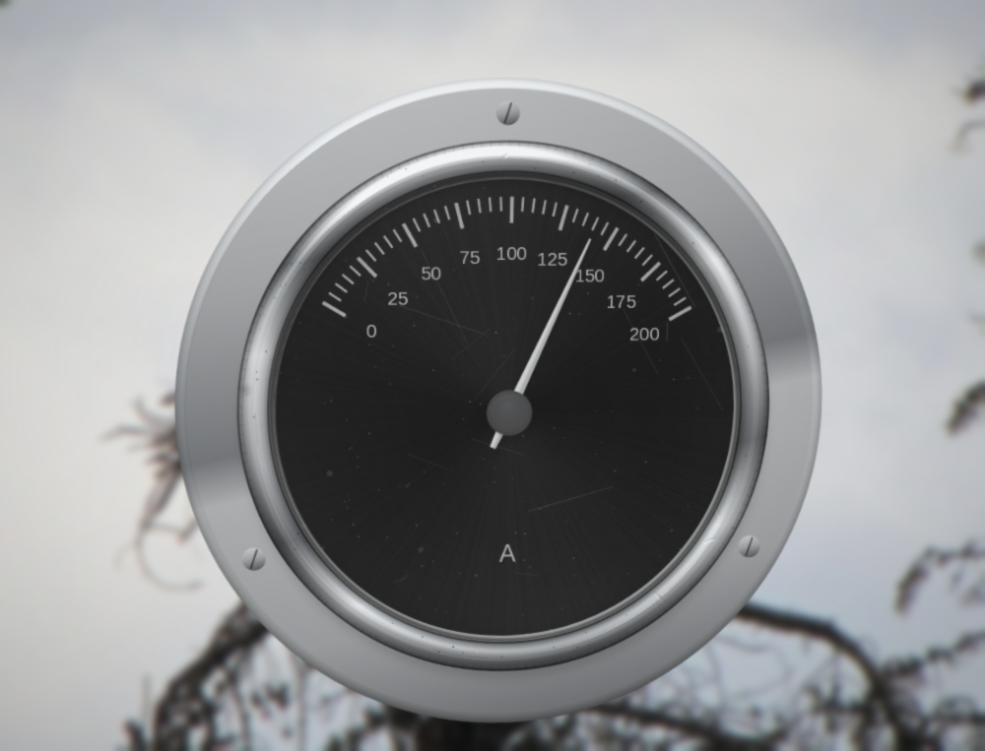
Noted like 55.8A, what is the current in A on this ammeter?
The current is 140A
